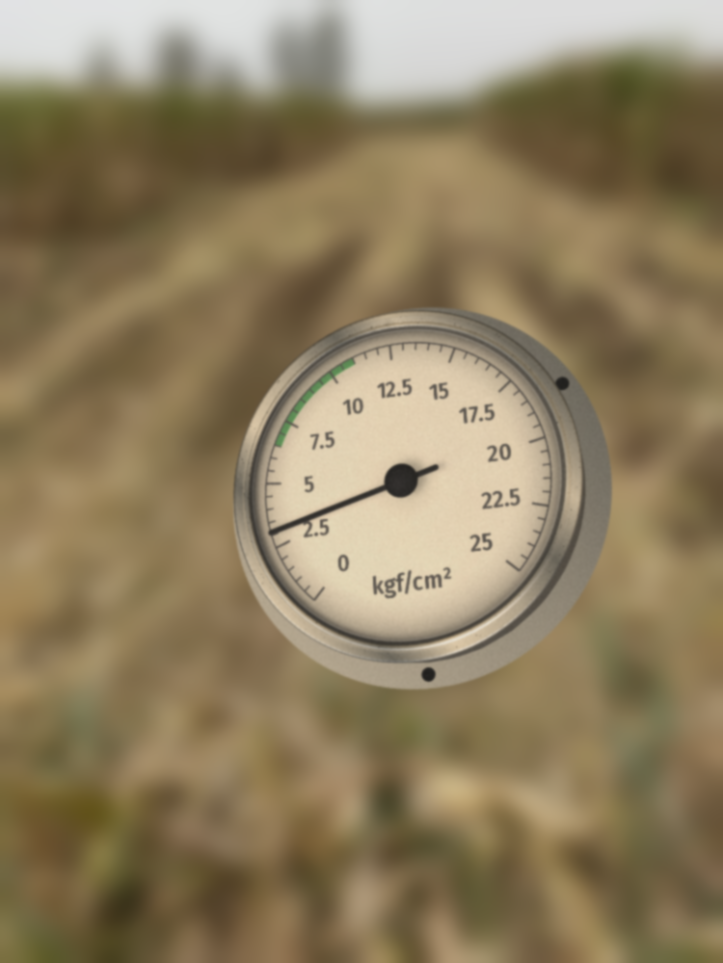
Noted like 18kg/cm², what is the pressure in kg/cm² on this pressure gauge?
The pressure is 3kg/cm²
